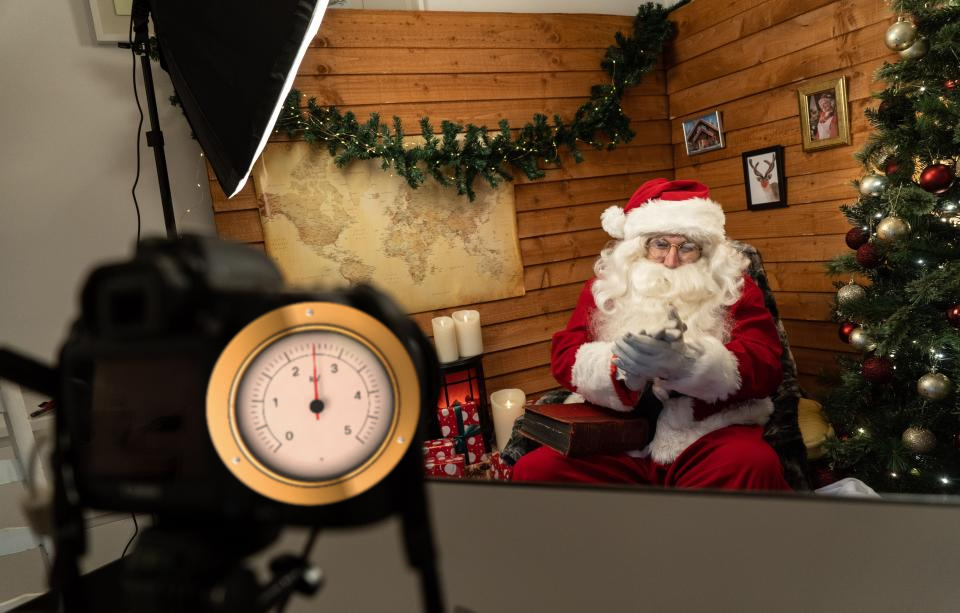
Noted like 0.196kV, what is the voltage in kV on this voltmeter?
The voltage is 2.5kV
